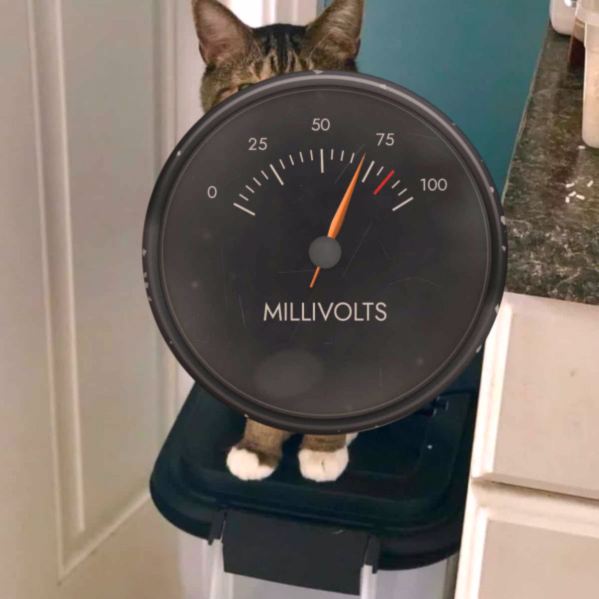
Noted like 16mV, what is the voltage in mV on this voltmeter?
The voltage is 70mV
